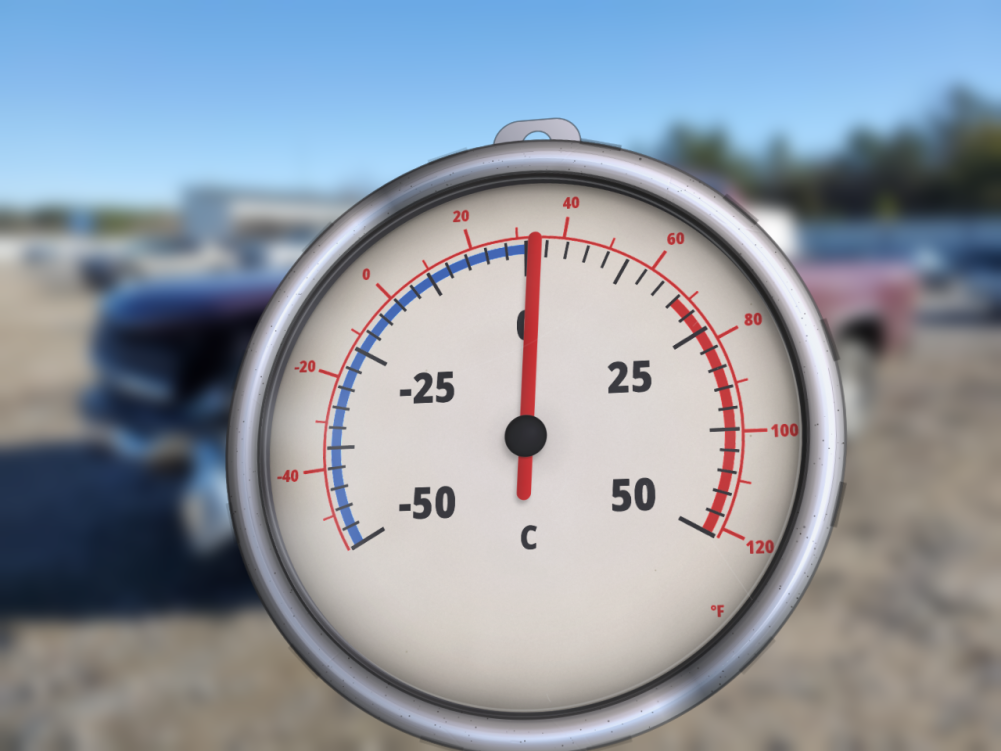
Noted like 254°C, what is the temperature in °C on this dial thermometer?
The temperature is 1.25°C
